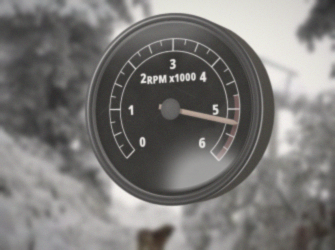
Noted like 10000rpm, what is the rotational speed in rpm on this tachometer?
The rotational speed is 5250rpm
